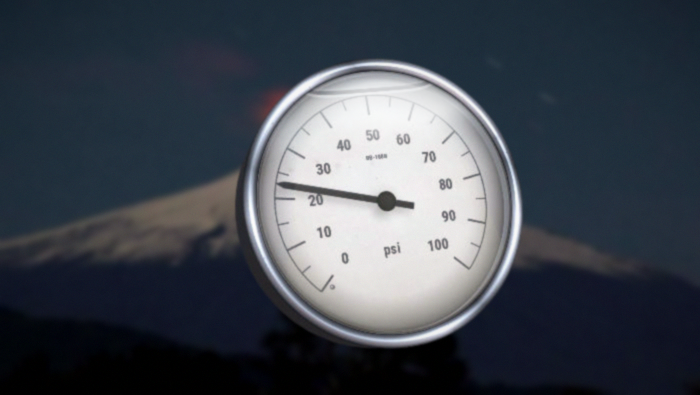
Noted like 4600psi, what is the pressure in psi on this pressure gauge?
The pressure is 22.5psi
